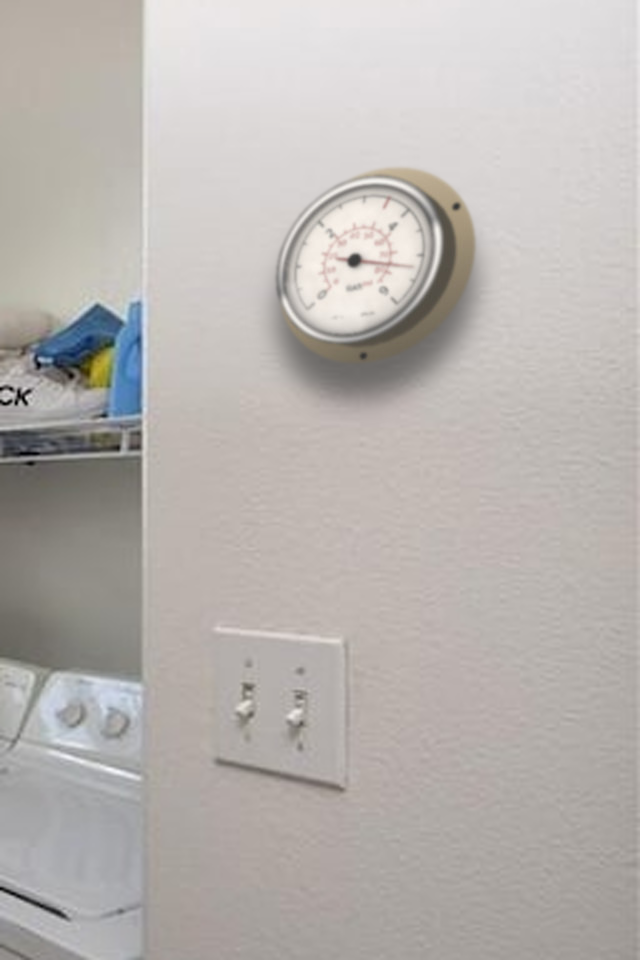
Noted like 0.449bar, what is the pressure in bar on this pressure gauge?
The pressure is 5.25bar
